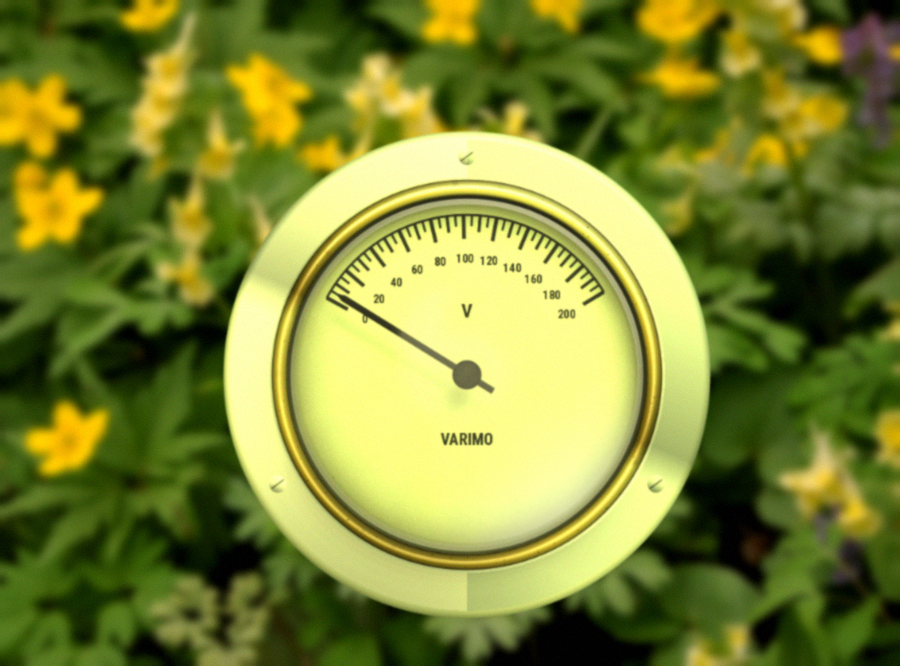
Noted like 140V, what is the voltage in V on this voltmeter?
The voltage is 5V
